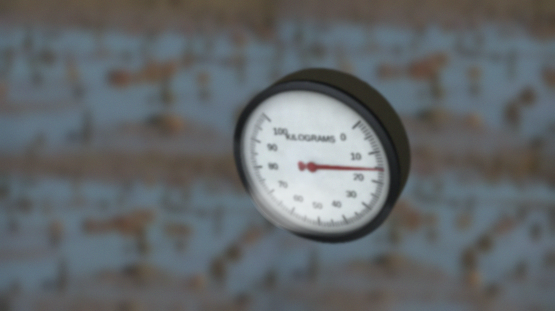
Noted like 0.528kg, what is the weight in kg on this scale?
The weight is 15kg
